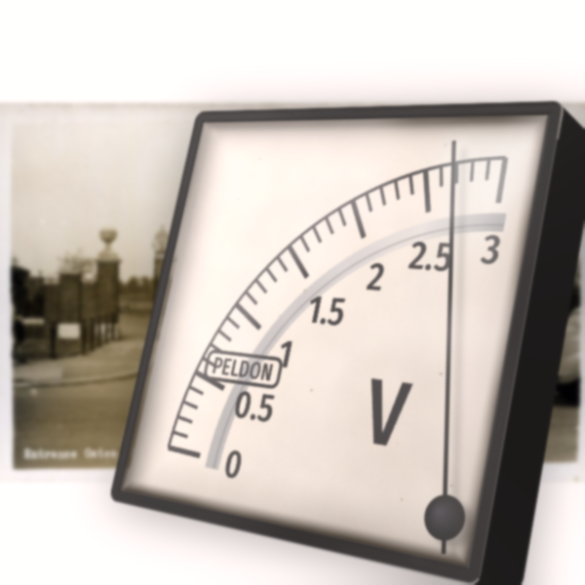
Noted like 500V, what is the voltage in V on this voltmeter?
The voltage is 2.7V
